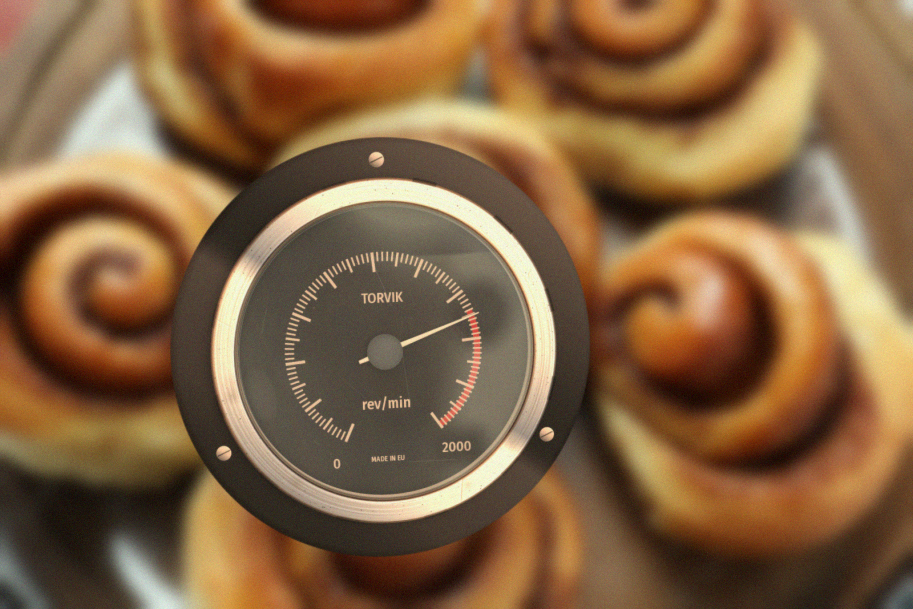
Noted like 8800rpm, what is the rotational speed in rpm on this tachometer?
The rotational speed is 1500rpm
